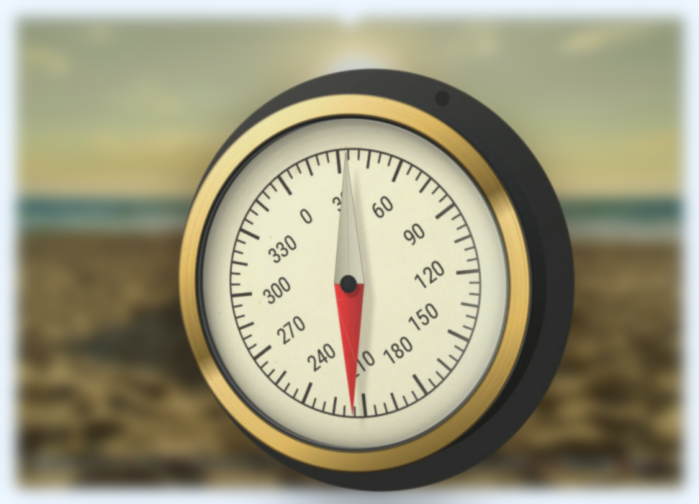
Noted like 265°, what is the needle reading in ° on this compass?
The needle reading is 215°
